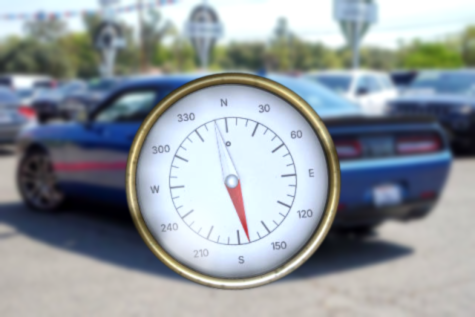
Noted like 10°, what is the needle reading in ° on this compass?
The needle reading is 170°
